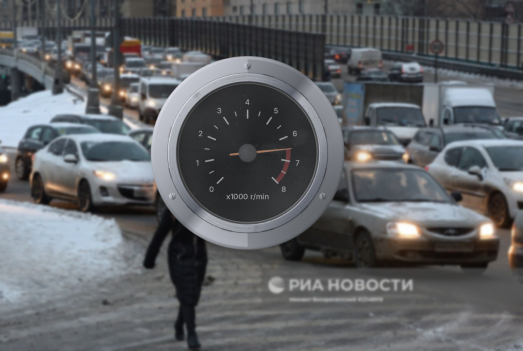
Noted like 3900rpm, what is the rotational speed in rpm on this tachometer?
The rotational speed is 6500rpm
